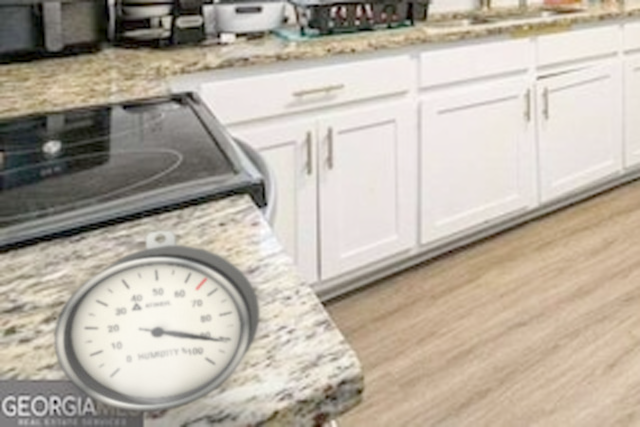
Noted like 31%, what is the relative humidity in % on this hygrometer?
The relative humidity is 90%
